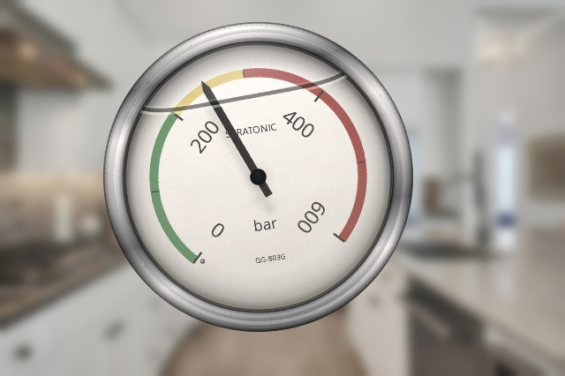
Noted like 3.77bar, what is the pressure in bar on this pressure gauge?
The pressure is 250bar
